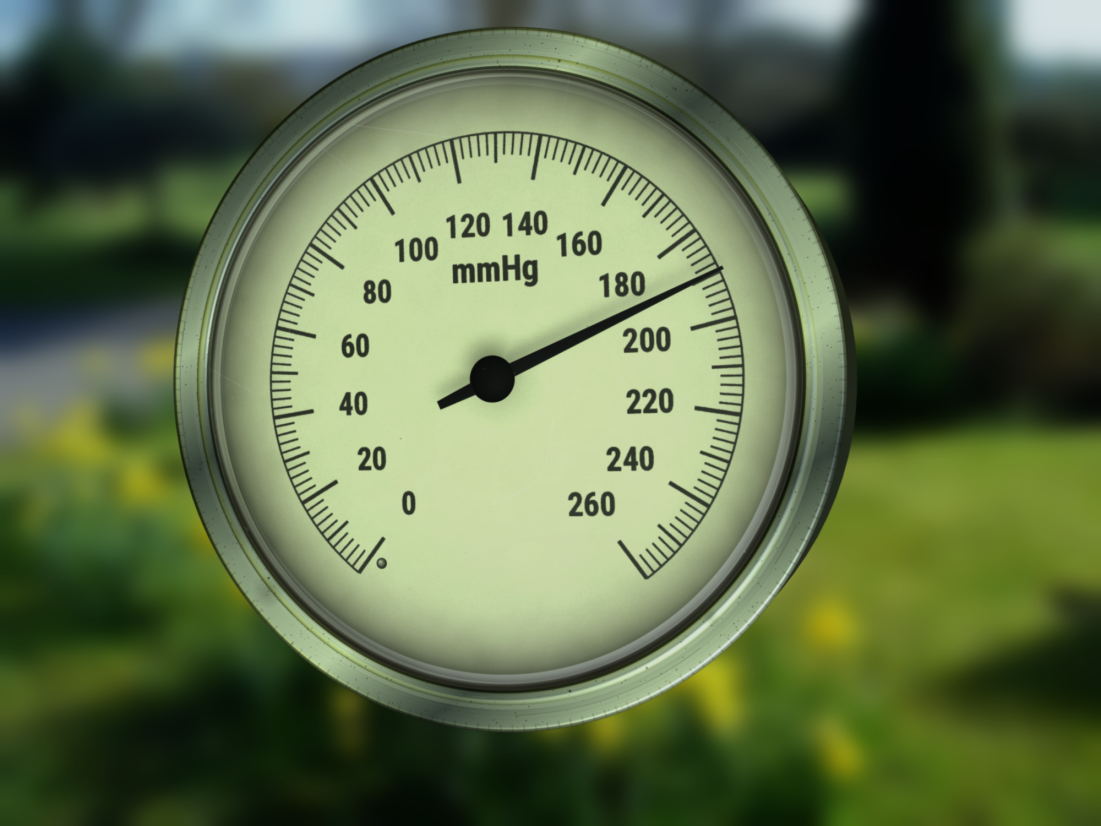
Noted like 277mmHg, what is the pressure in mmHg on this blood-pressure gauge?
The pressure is 190mmHg
